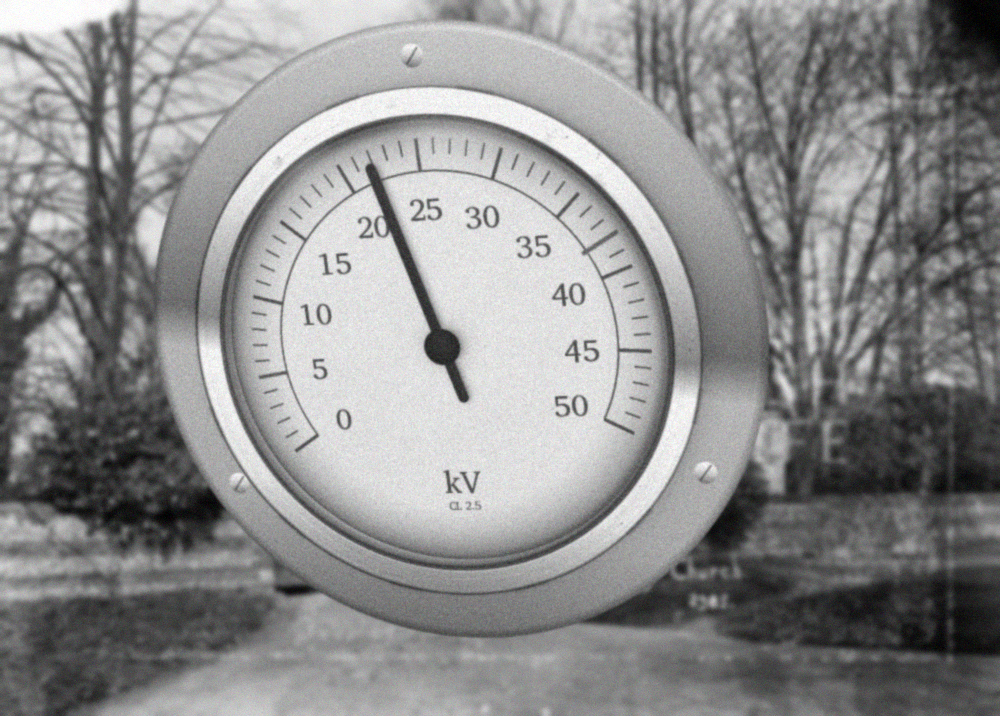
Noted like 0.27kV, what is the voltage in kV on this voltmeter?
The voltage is 22kV
